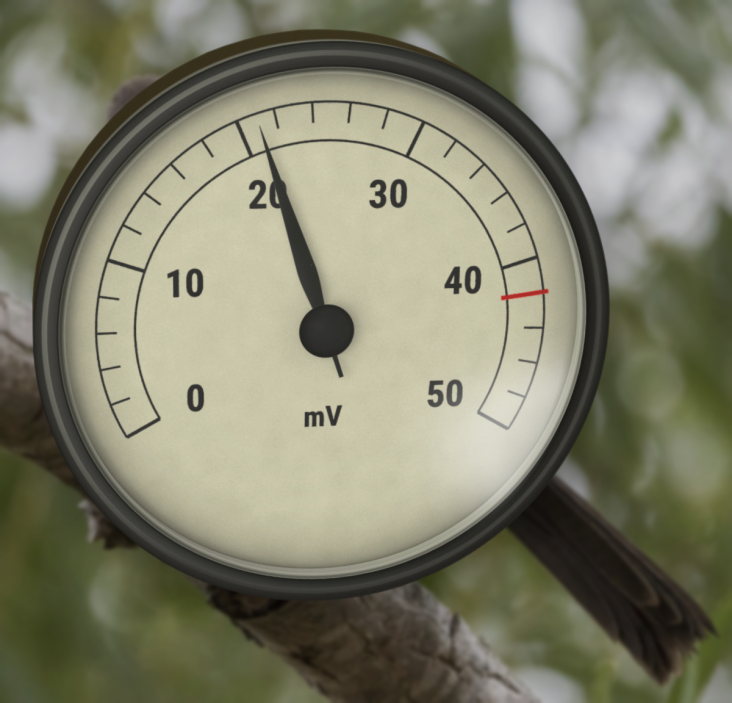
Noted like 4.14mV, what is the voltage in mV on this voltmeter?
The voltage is 21mV
